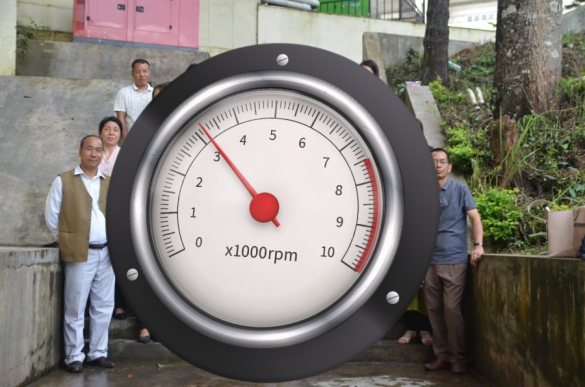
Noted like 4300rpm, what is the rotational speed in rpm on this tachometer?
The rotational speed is 3200rpm
